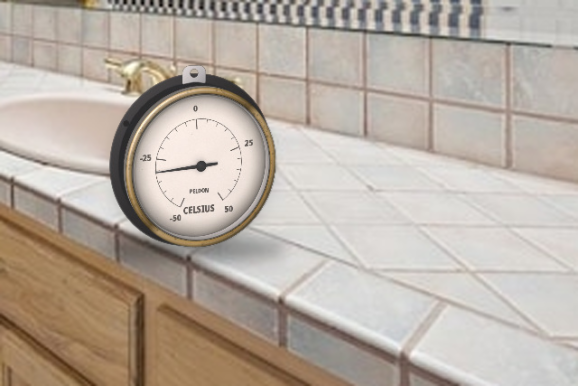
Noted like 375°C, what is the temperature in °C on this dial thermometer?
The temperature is -30°C
